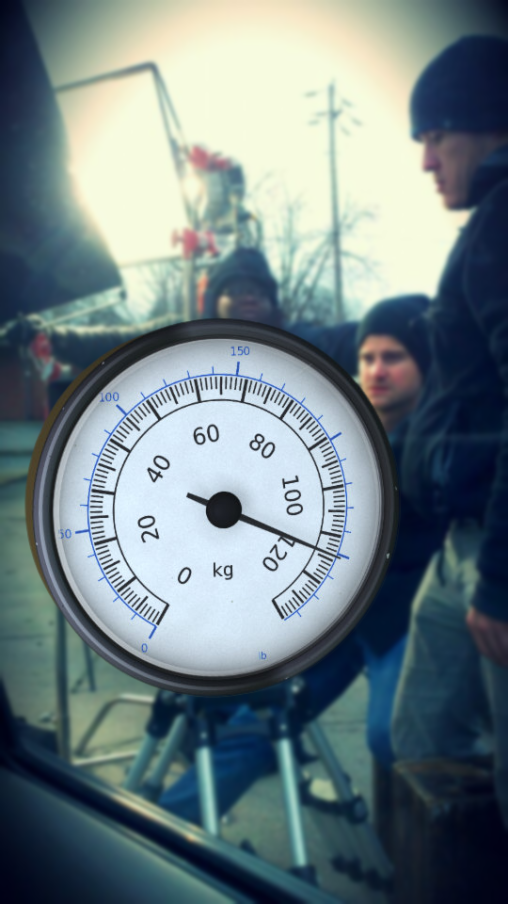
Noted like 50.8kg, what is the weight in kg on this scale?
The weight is 114kg
